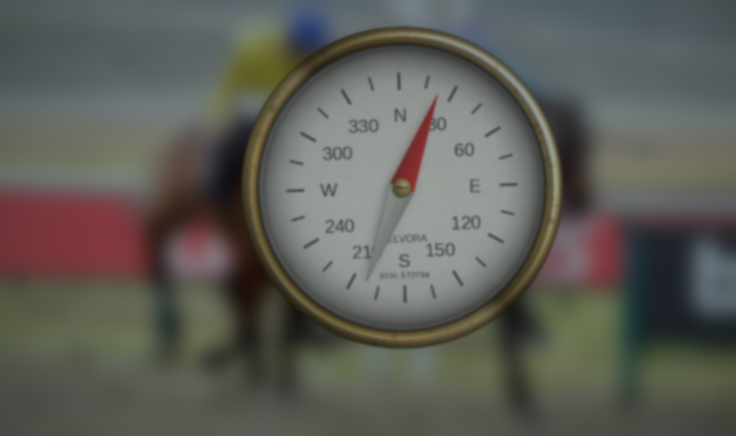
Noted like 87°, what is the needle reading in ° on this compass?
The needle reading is 22.5°
